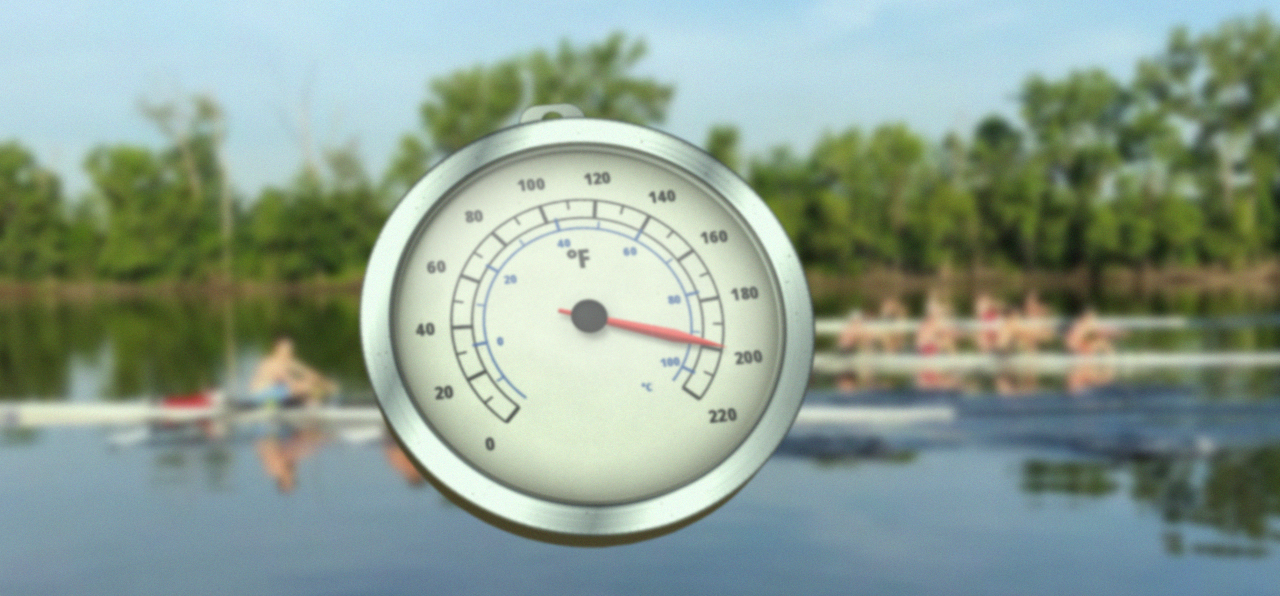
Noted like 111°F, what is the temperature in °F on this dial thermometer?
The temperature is 200°F
